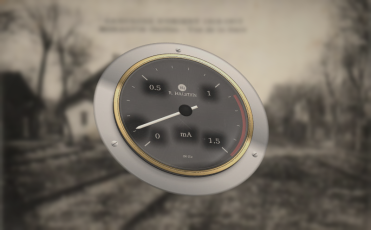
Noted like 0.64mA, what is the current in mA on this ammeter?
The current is 0.1mA
